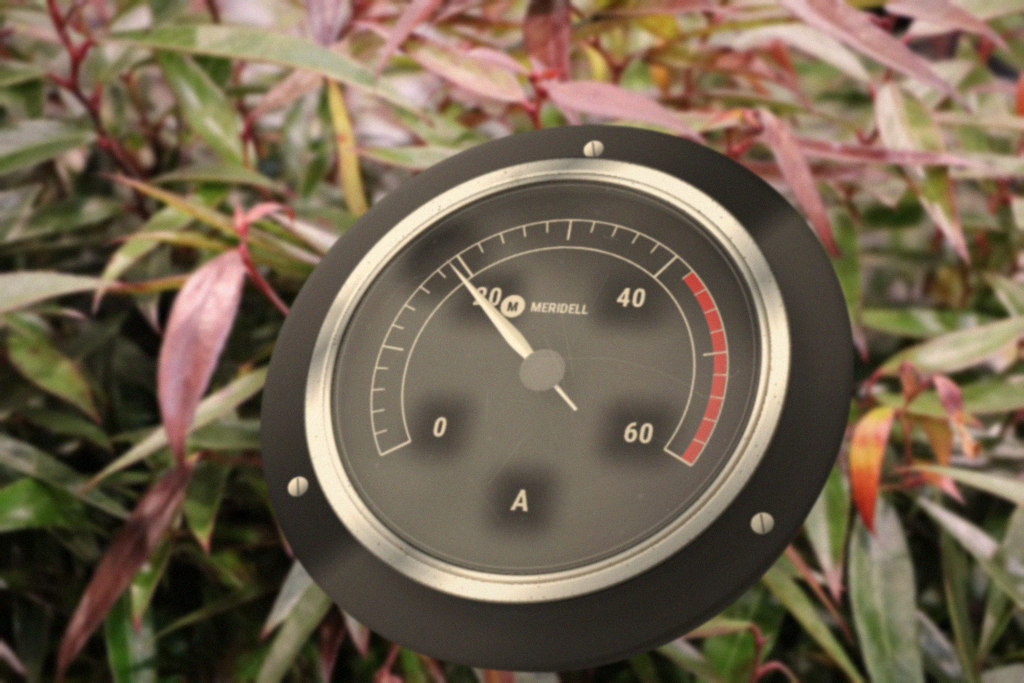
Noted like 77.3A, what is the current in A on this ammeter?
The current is 19A
